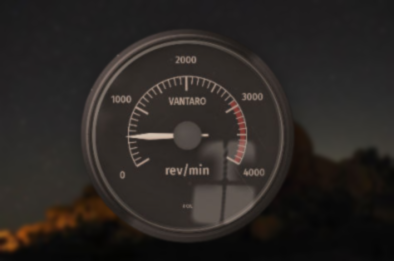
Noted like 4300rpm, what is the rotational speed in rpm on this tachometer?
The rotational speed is 500rpm
